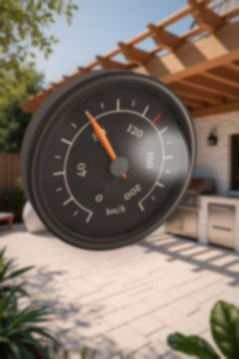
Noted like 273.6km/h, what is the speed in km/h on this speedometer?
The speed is 80km/h
